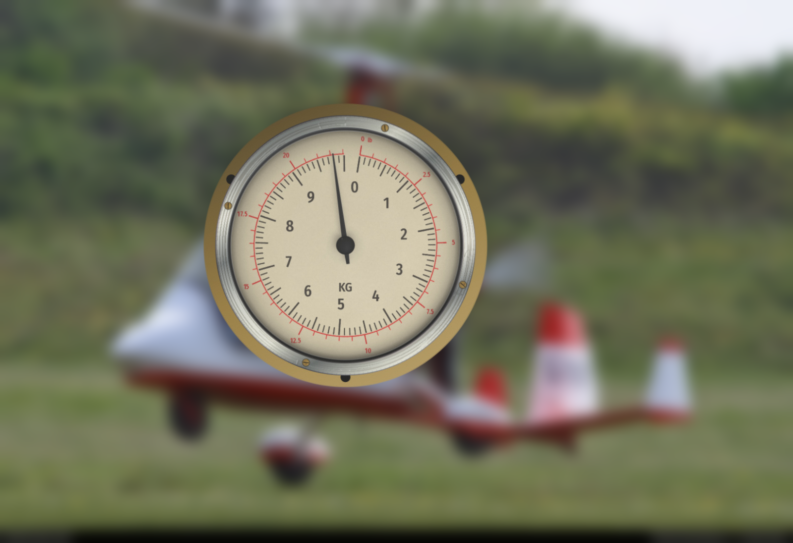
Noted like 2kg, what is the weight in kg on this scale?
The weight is 9.8kg
